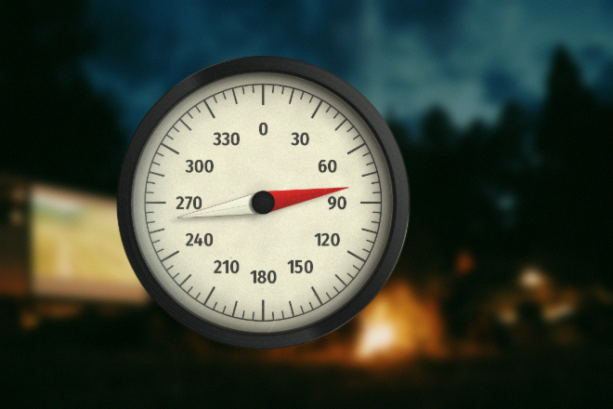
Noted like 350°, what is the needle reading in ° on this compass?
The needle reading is 80°
